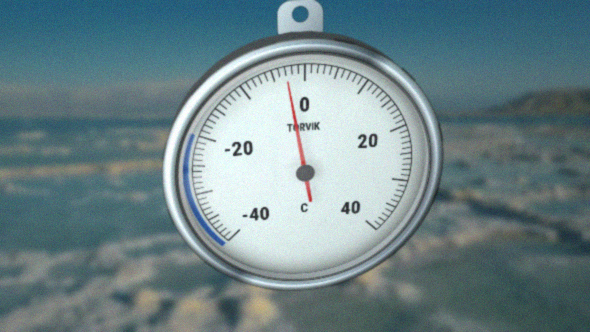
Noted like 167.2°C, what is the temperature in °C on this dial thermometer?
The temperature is -3°C
